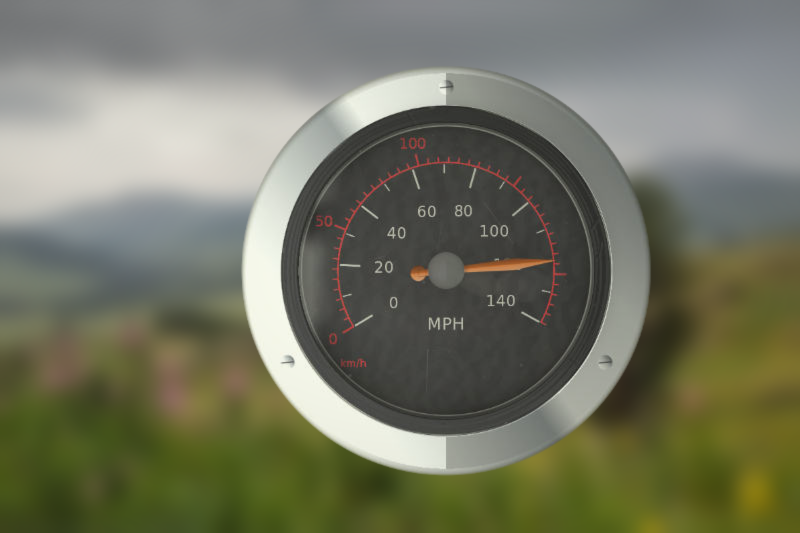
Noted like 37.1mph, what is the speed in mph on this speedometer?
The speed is 120mph
